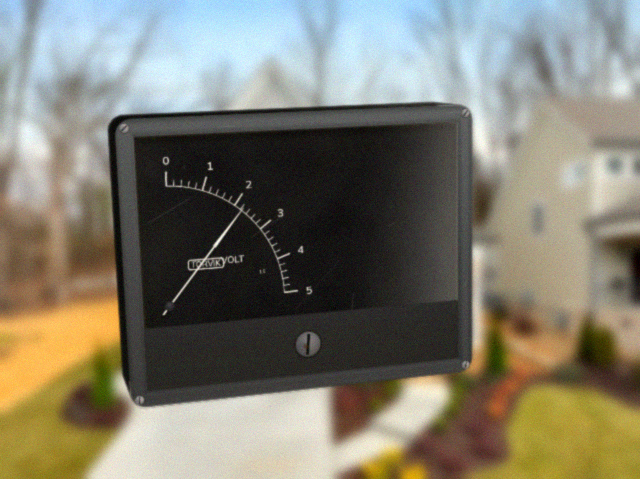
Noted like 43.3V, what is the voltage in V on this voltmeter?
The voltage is 2.2V
